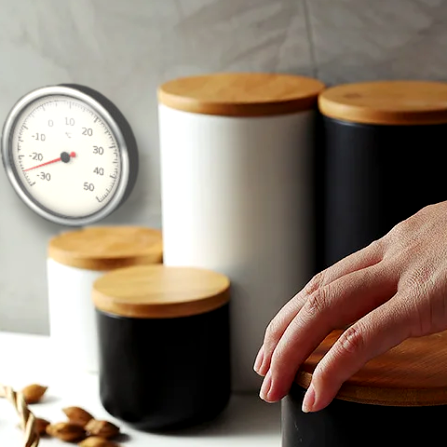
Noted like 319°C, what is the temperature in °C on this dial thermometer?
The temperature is -25°C
